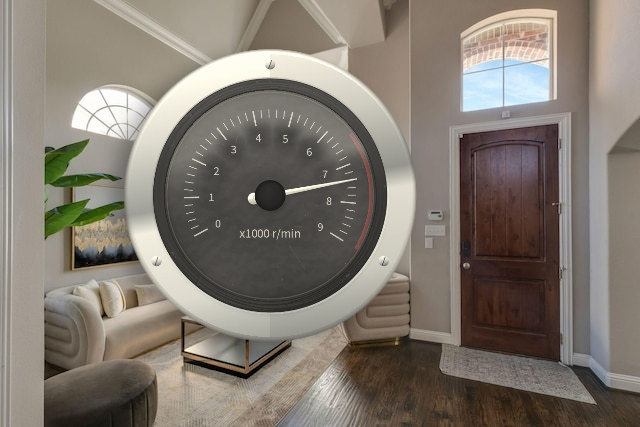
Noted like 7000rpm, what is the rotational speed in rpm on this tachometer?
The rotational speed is 7400rpm
